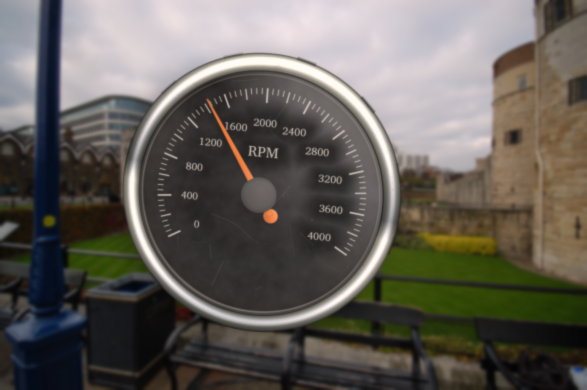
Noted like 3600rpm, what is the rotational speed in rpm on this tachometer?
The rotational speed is 1450rpm
